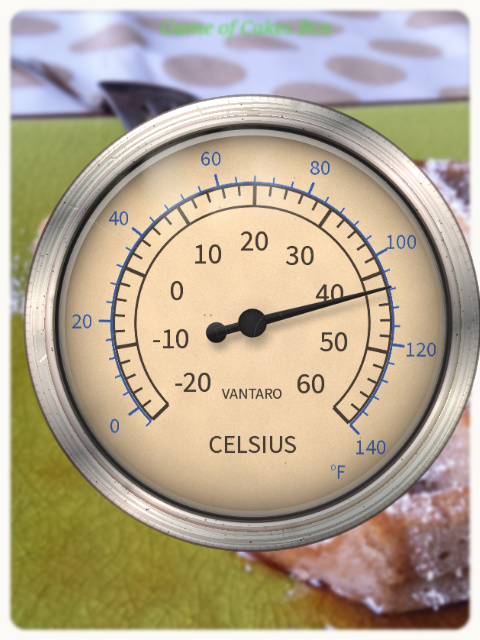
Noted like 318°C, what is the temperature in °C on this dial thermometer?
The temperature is 42°C
